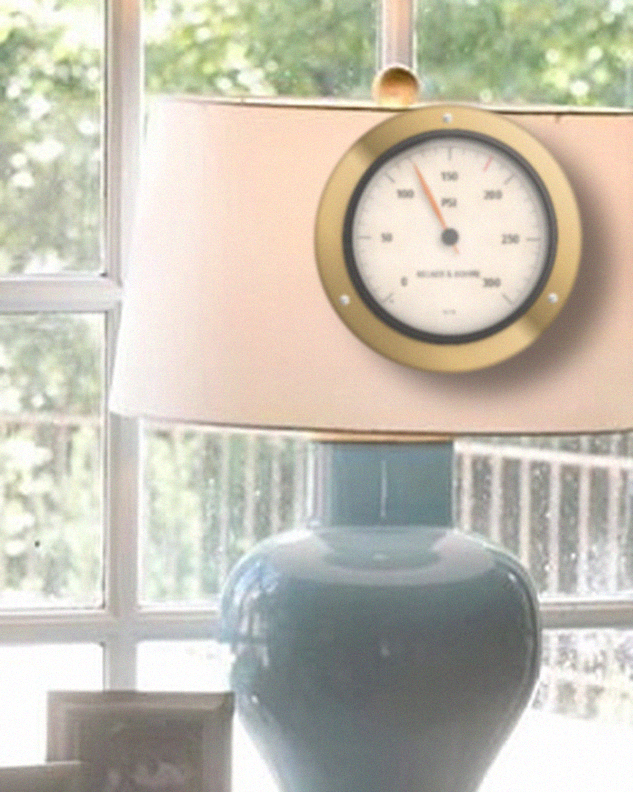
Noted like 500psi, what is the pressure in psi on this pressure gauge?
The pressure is 120psi
